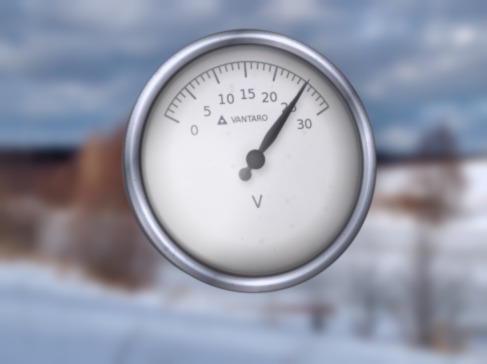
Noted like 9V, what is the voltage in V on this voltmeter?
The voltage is 25V
